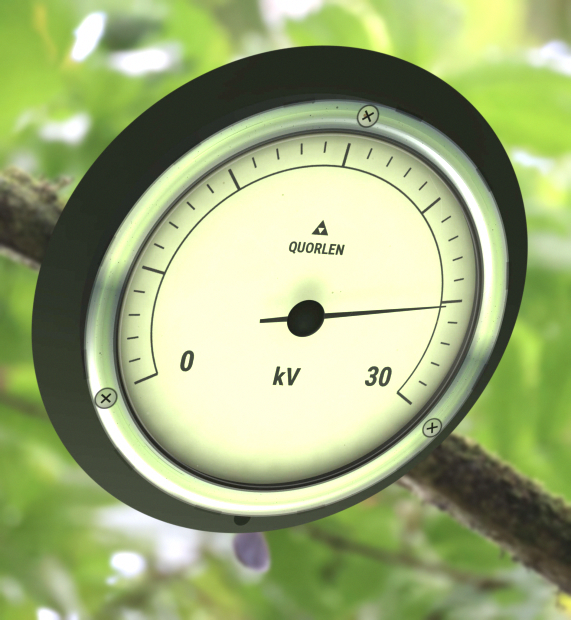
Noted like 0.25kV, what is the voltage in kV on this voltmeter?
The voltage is 25kV
